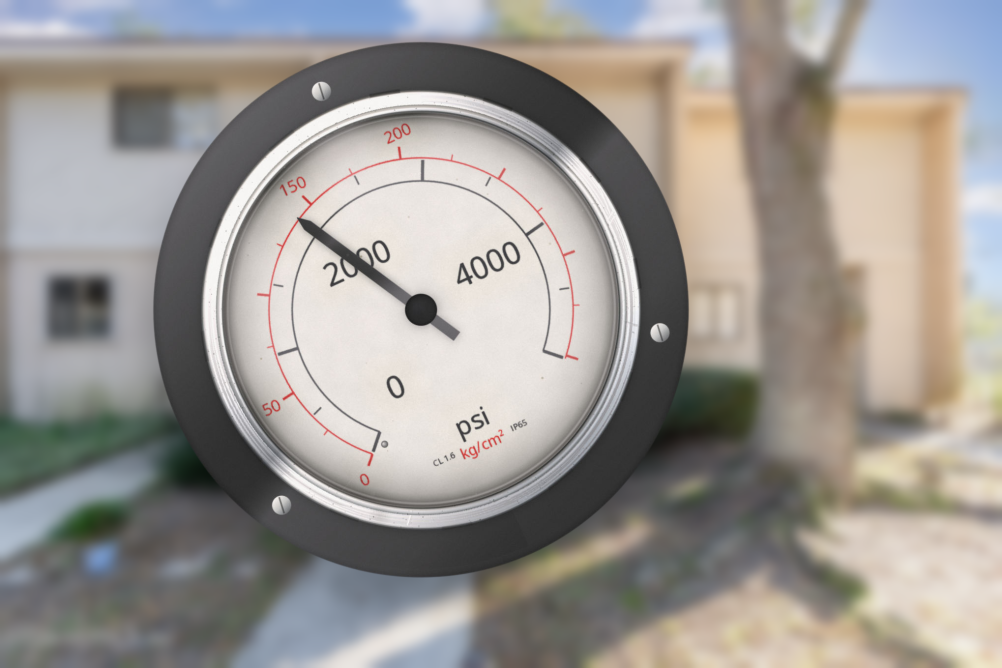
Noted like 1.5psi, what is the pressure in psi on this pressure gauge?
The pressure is 2000psi
